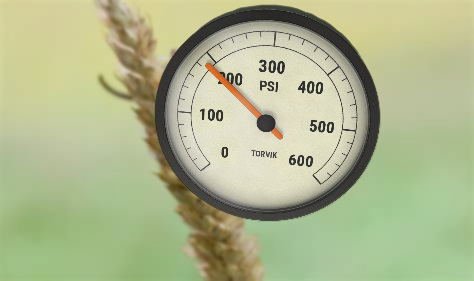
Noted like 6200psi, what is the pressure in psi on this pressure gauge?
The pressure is 190psi
